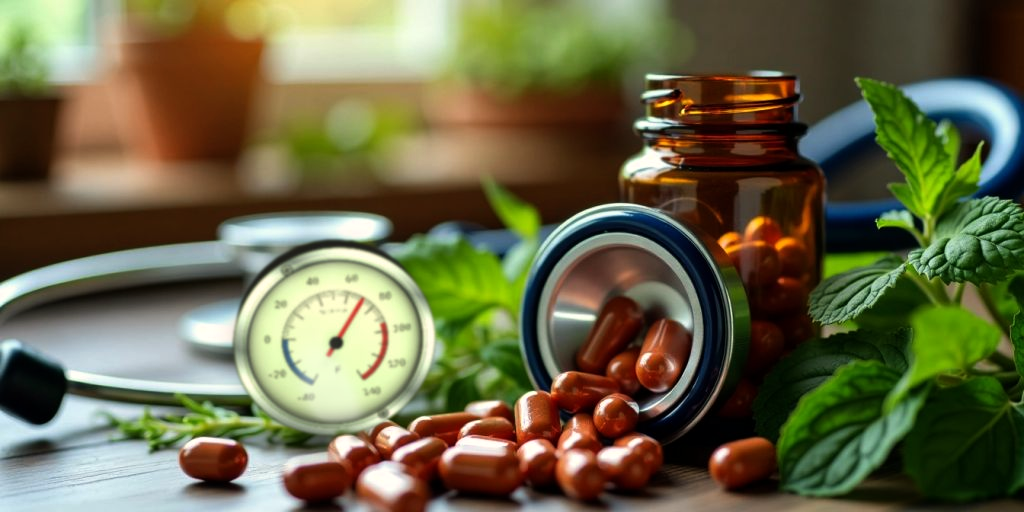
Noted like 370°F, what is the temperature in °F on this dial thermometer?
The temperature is 70°F
